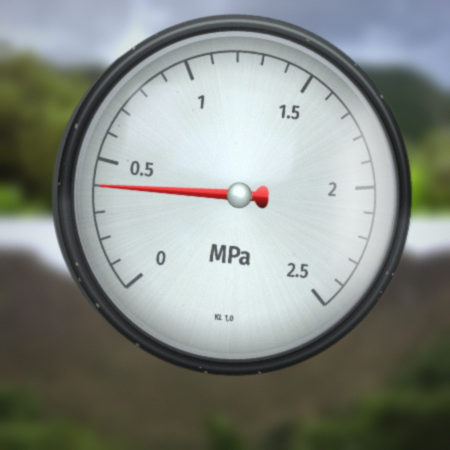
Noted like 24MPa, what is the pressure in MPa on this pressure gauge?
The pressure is 0.4MPa
